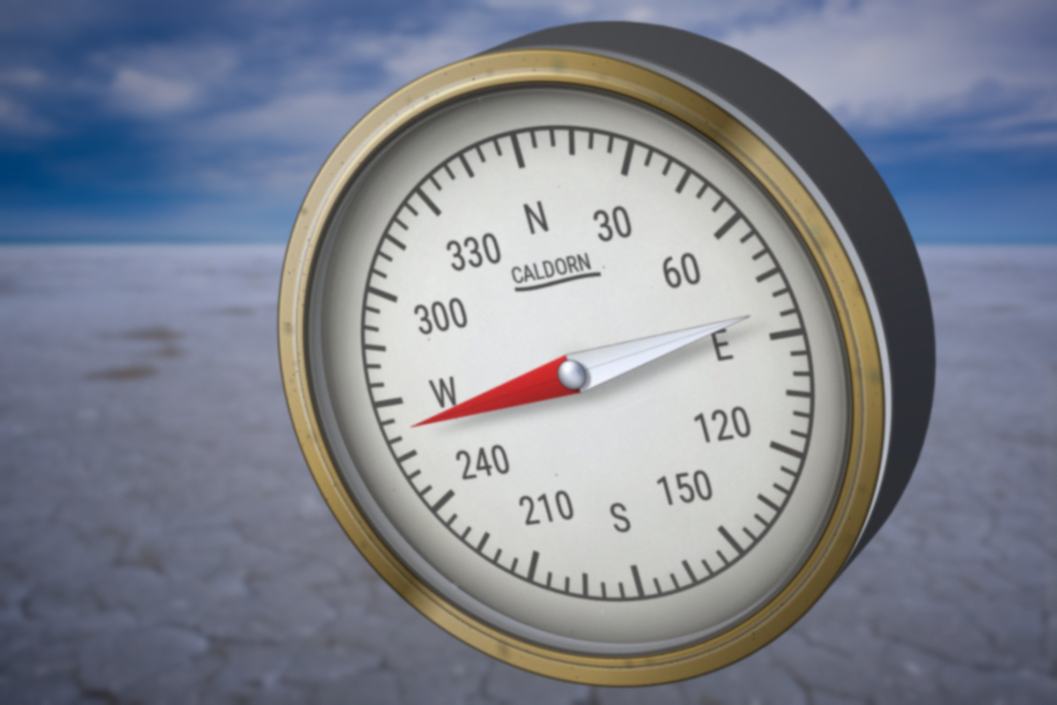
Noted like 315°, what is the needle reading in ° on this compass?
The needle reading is 262.5°
